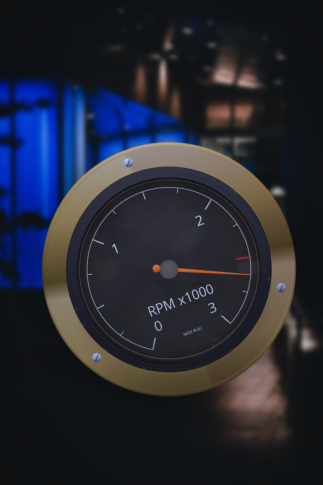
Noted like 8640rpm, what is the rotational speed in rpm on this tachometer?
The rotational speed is 2625rpm
